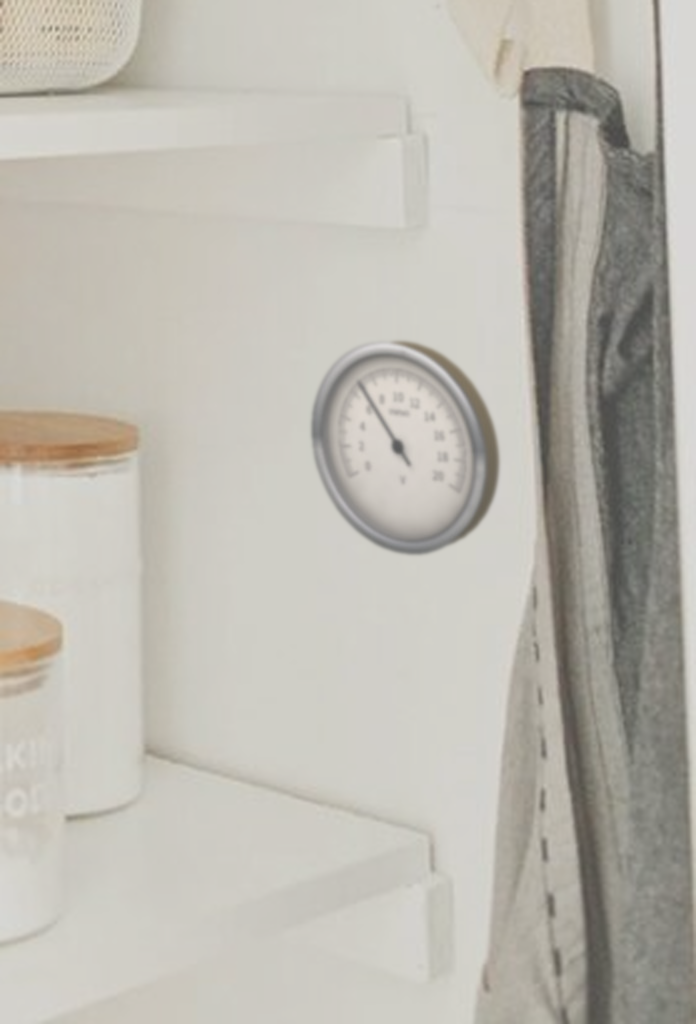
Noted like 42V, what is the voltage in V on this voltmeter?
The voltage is 7V
